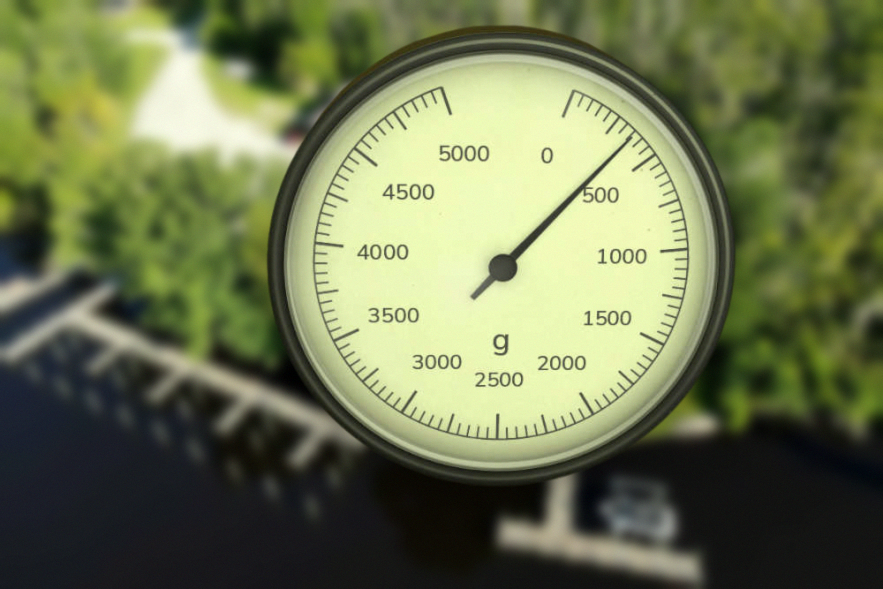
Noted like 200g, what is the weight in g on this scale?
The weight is 350g
